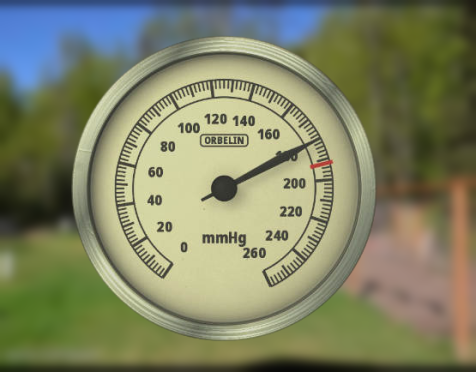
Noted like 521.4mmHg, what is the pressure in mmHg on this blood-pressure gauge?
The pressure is 180mmHg
